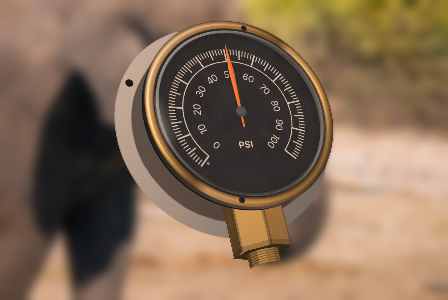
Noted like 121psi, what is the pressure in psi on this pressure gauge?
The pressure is 50psi
